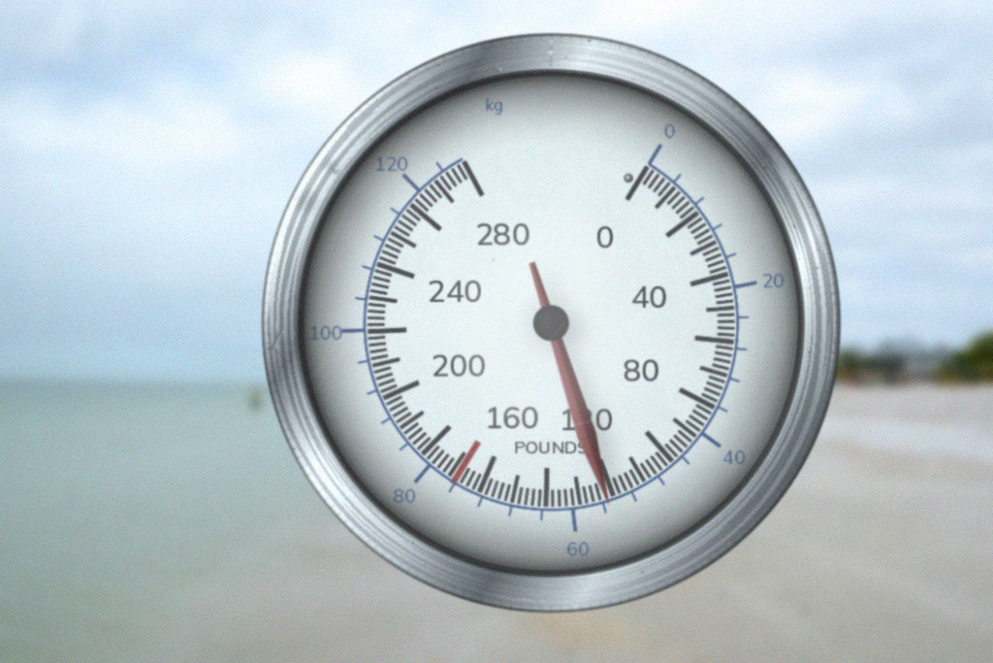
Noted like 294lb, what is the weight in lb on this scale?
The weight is 122lb
